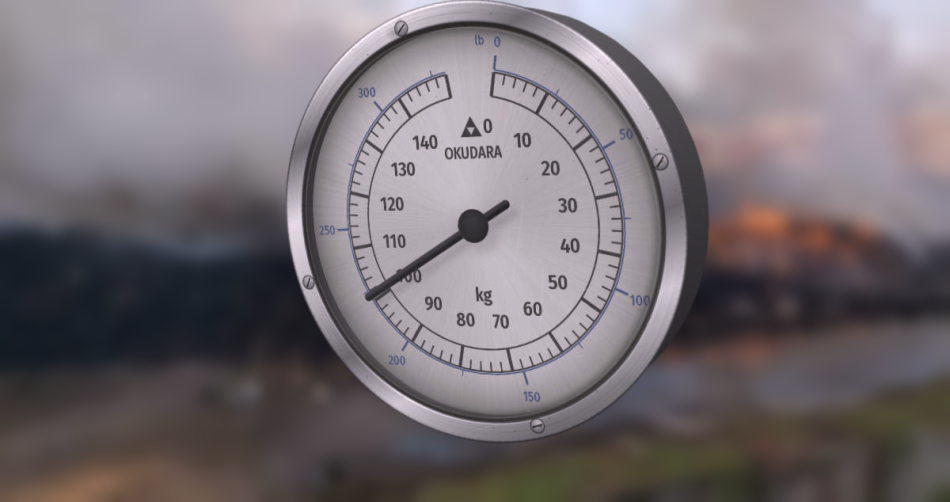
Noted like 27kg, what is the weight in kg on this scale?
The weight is 101kg
